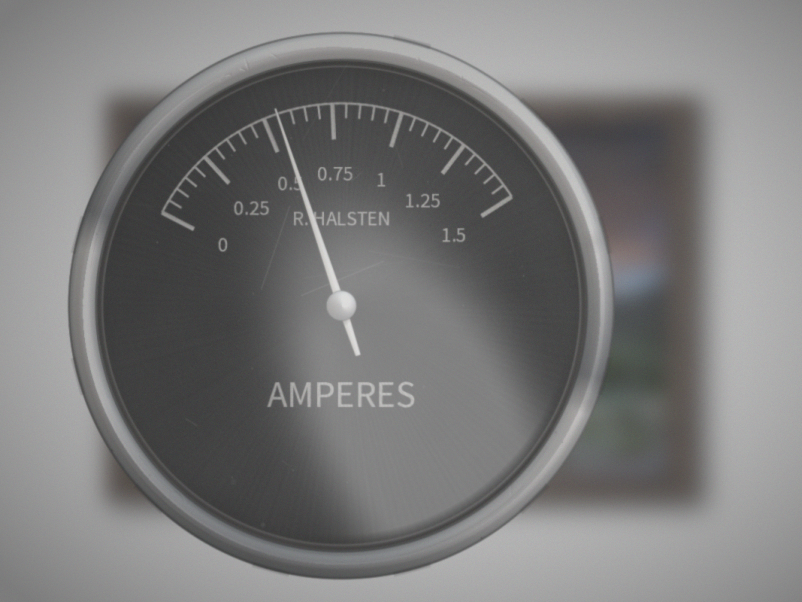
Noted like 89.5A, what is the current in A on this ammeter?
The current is 0.55A
